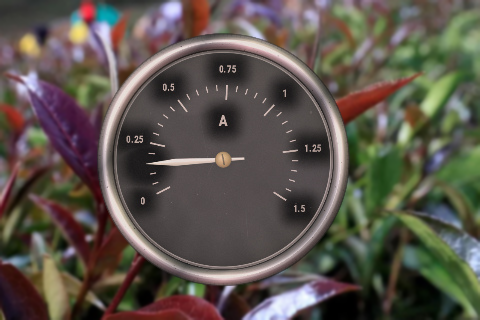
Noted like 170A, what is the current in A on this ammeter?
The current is 0.15A
